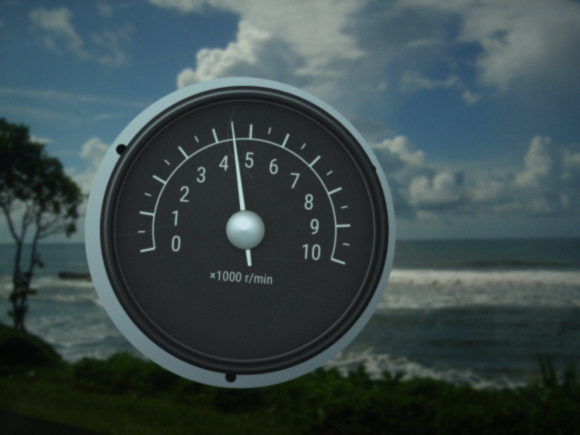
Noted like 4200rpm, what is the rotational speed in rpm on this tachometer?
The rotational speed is 4500rpm
